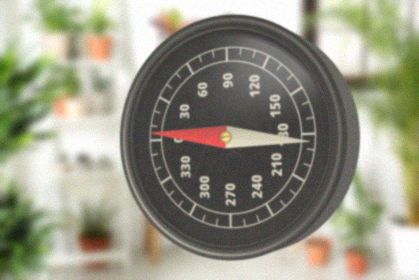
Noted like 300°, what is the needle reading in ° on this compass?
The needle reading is 5°
